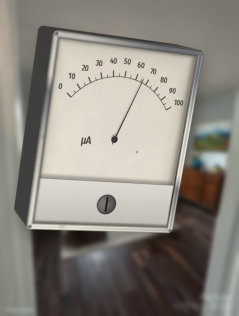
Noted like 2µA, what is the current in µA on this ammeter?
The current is 65µA
